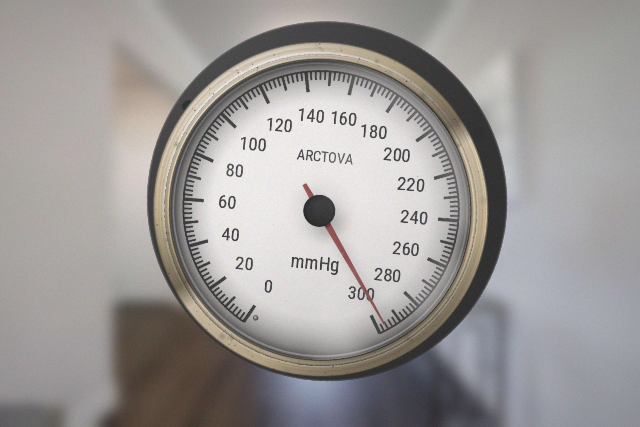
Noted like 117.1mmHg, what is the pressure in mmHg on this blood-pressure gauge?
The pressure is 296mmHg
